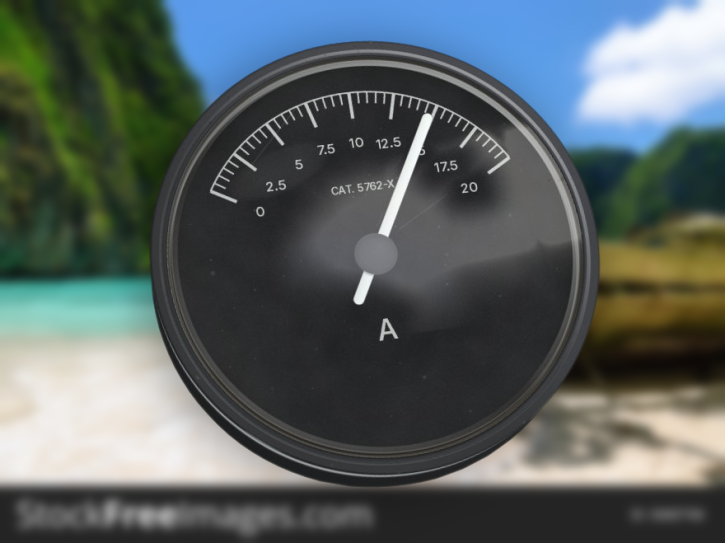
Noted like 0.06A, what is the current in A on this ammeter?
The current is 14.75A
